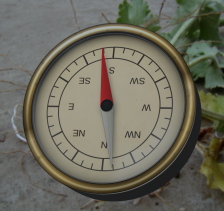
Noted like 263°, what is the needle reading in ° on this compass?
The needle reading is 170°
